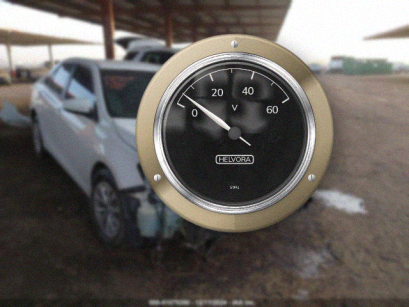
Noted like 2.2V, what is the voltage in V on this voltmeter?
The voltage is 5V
